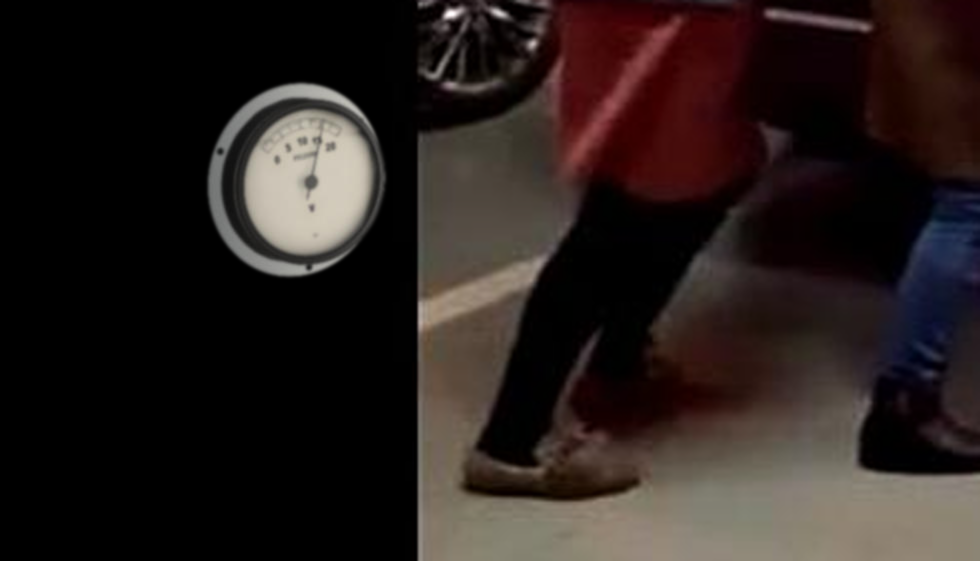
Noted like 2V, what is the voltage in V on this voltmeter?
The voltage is 15V
